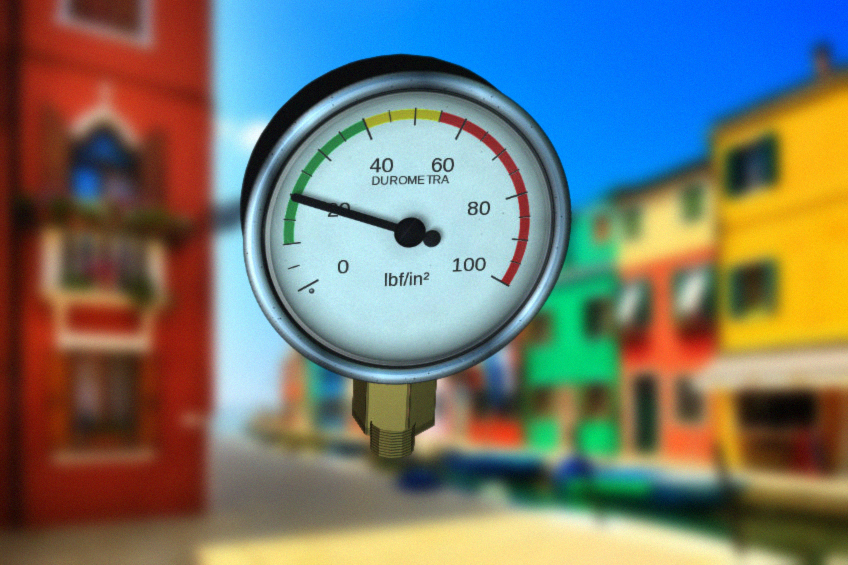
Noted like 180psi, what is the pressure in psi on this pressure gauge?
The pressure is 20psi
